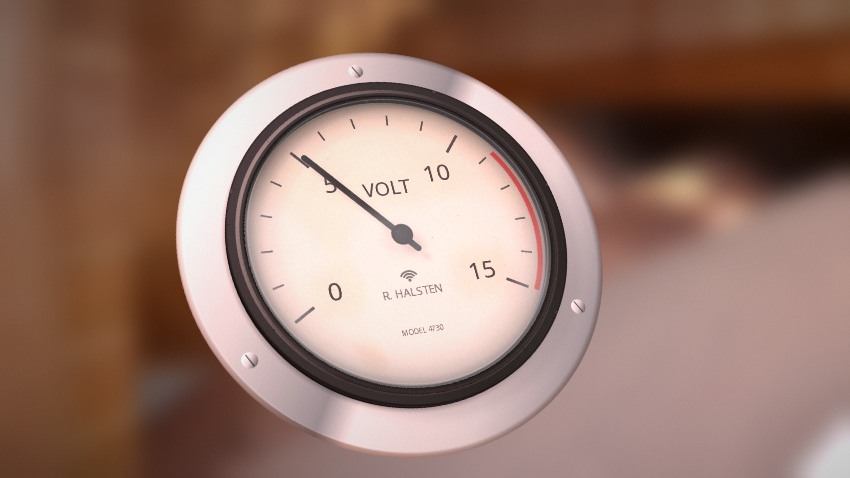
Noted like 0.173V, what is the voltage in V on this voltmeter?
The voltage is 5V
